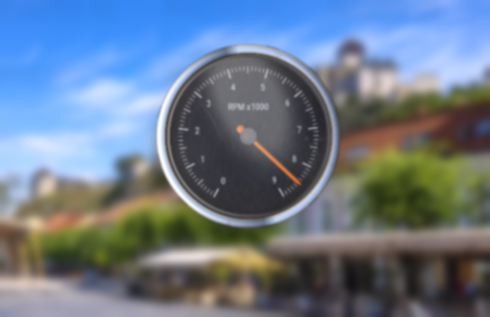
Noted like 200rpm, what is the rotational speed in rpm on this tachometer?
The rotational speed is 8500rpm
